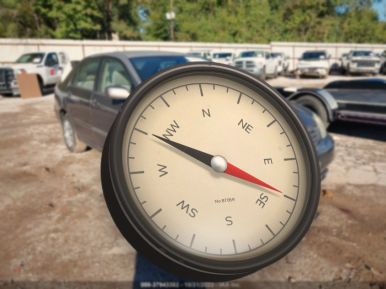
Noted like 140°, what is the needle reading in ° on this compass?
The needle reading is 120°
